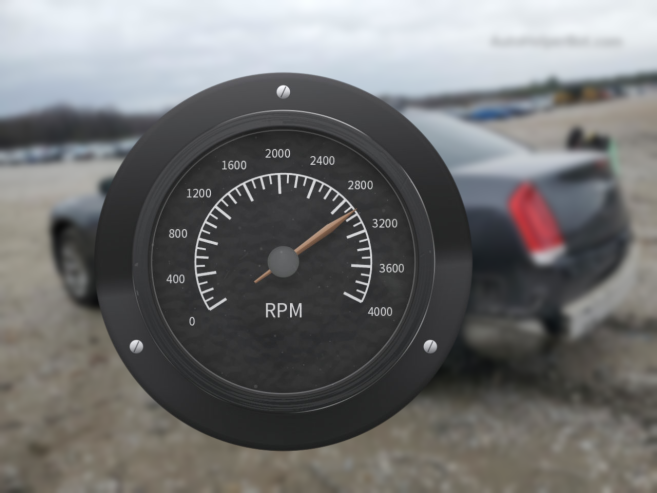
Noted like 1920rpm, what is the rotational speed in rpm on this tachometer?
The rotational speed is 2950rpm
